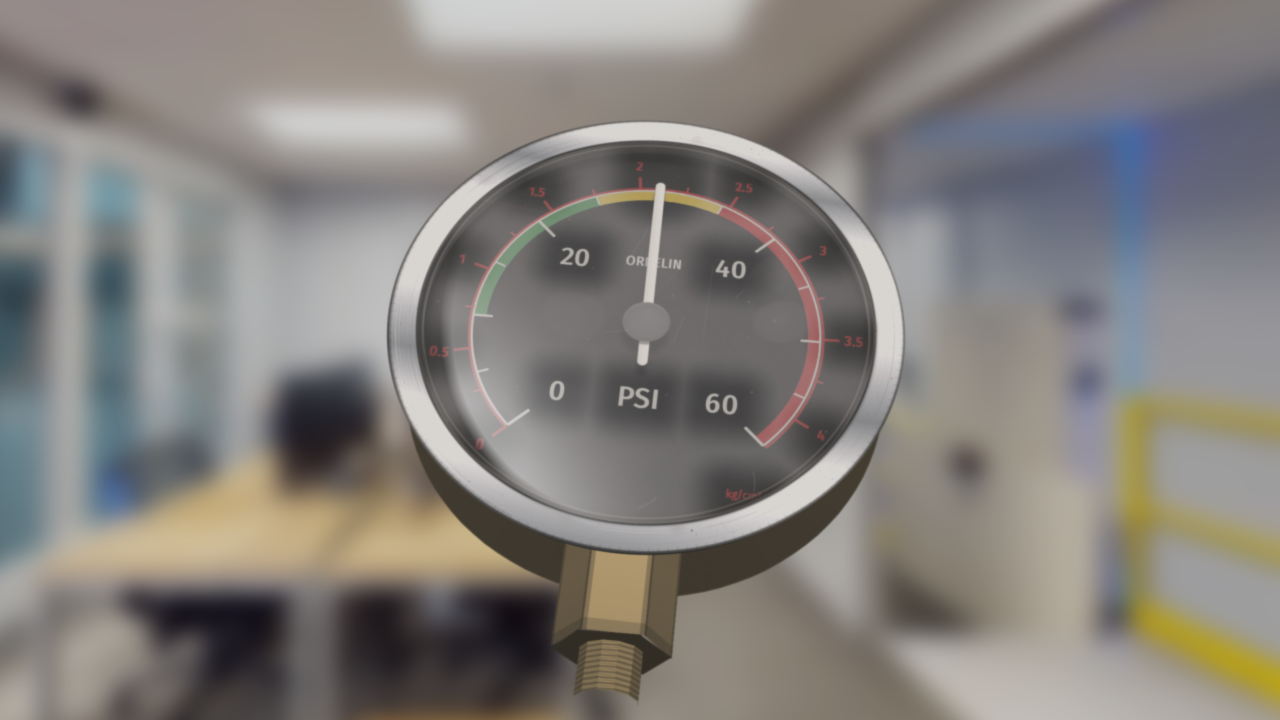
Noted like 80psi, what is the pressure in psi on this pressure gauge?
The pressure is 30psi
